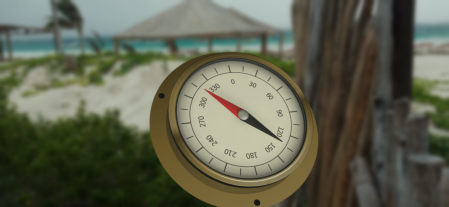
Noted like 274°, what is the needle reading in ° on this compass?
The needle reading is 315°
